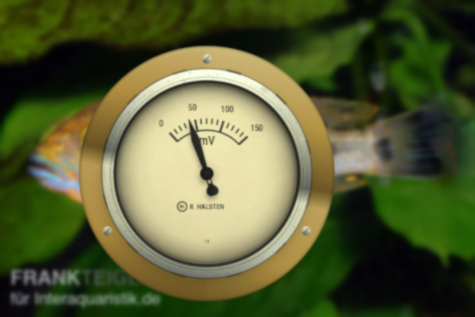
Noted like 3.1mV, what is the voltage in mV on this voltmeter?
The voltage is 40mV
